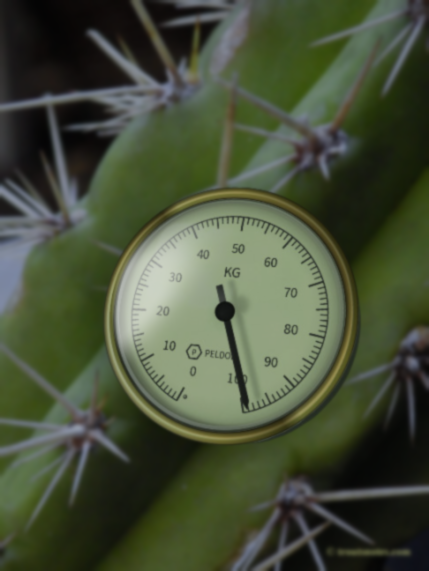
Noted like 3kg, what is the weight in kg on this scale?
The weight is 99kg
